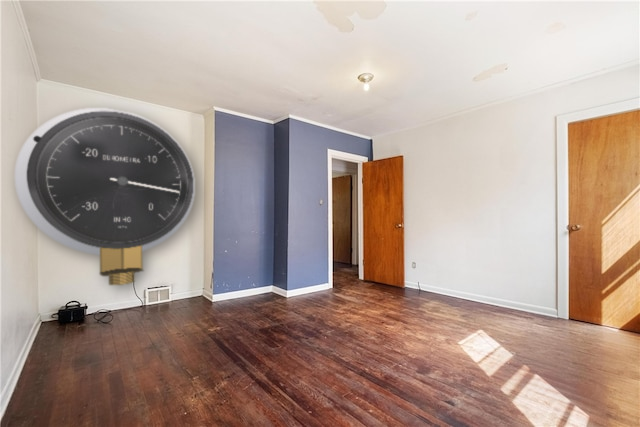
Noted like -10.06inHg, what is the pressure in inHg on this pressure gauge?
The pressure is -4inHg
